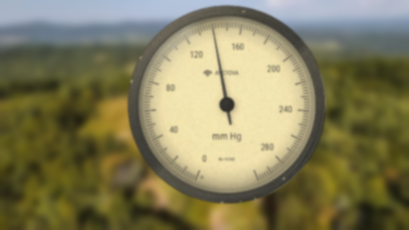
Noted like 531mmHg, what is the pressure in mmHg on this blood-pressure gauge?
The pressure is 140mmHg
